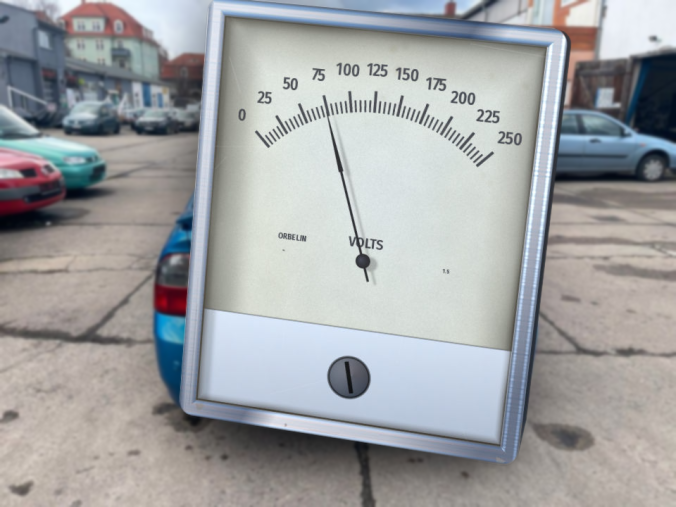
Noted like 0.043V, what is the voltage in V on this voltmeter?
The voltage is 75V
